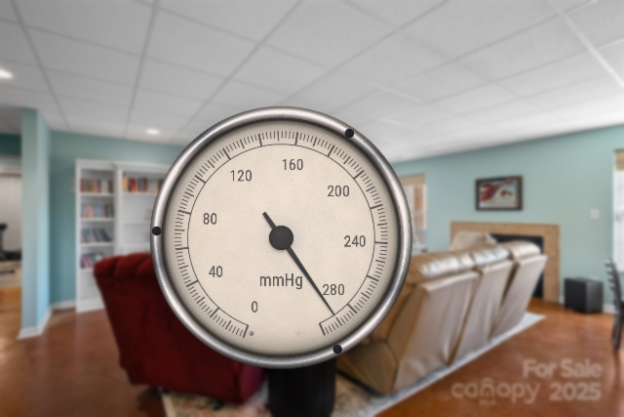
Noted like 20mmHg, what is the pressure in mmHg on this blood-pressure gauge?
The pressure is 290mmHg
